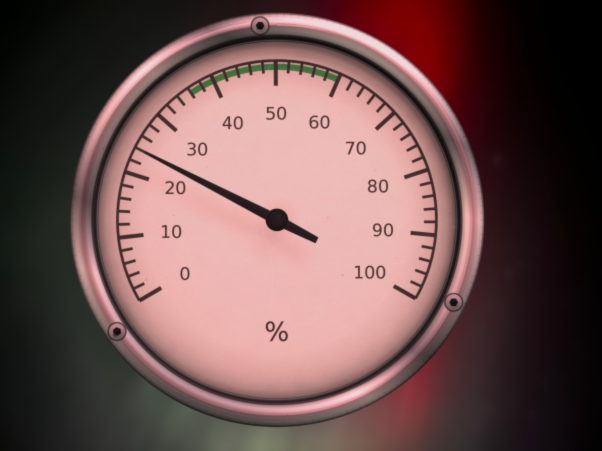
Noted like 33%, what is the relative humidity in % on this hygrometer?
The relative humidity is 24%
